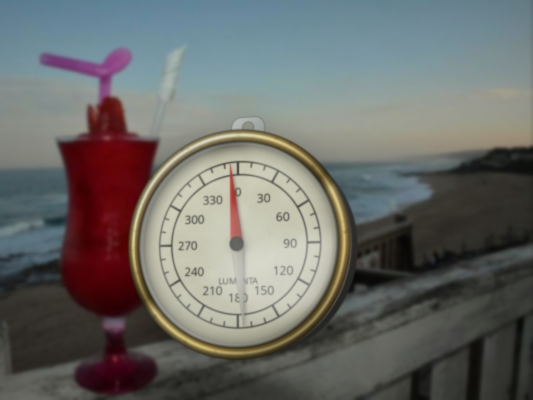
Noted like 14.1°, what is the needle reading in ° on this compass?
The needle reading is 355°
